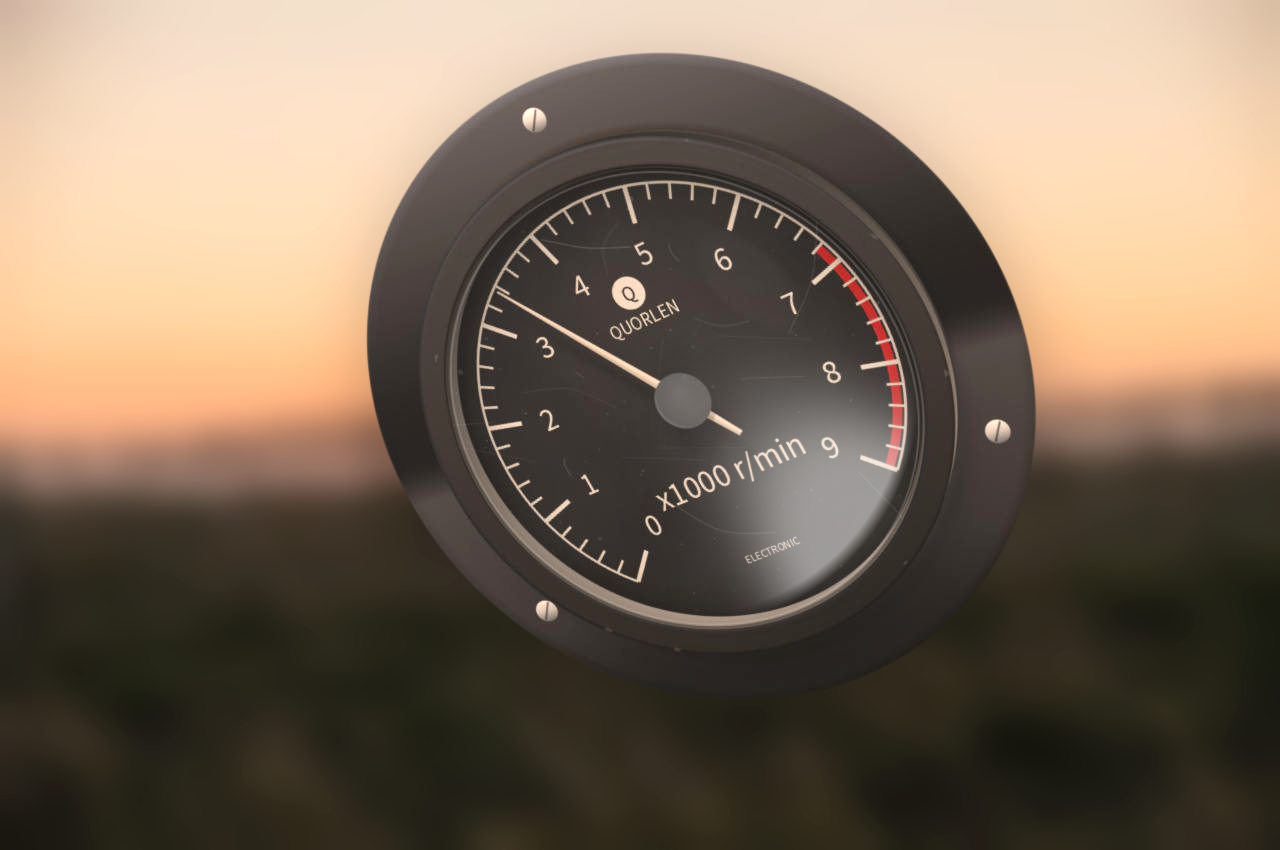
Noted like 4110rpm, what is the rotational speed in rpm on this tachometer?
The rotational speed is 3400rpm
